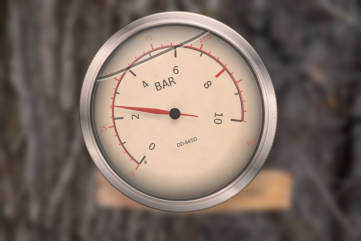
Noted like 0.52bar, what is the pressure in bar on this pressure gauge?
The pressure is 2.5bar
